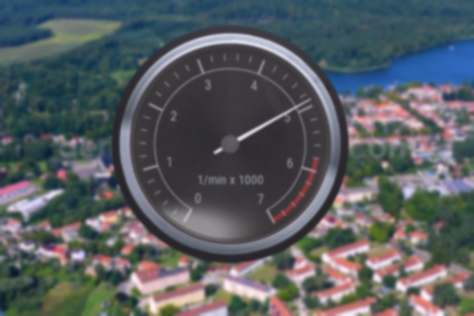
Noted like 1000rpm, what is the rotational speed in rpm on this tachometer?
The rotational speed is 4900rpm
